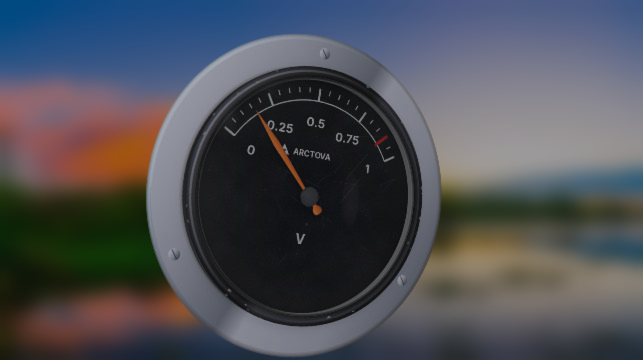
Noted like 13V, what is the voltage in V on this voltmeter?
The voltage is 0.15V
